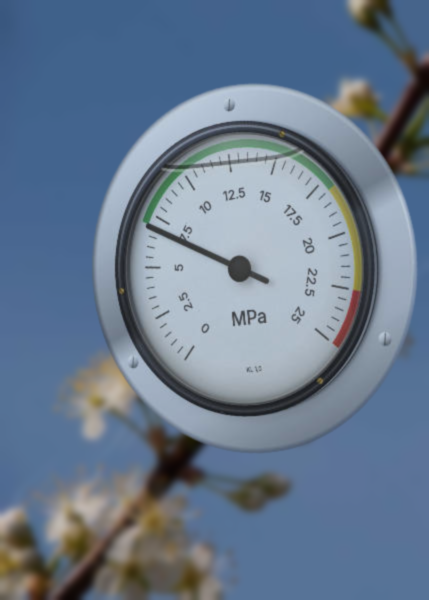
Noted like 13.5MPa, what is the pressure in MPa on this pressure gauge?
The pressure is 7MPa
